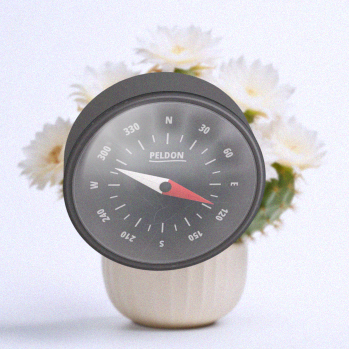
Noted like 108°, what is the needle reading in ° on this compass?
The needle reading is 112.5°
